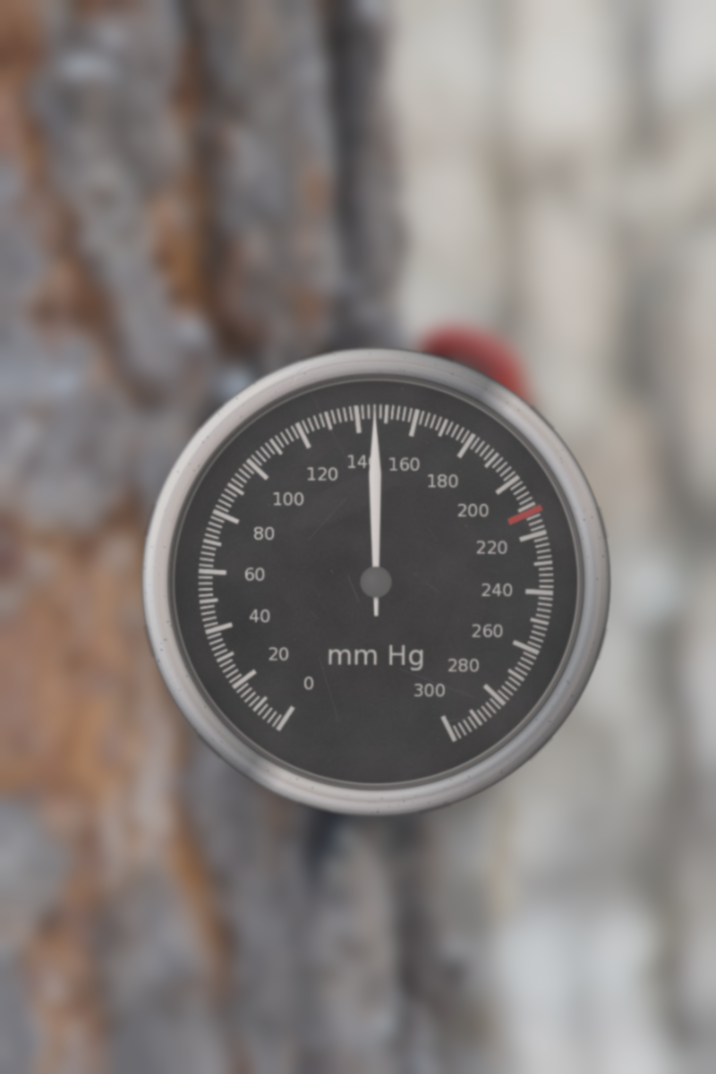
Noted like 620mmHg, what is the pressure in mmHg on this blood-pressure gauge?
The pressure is 146mmHg
